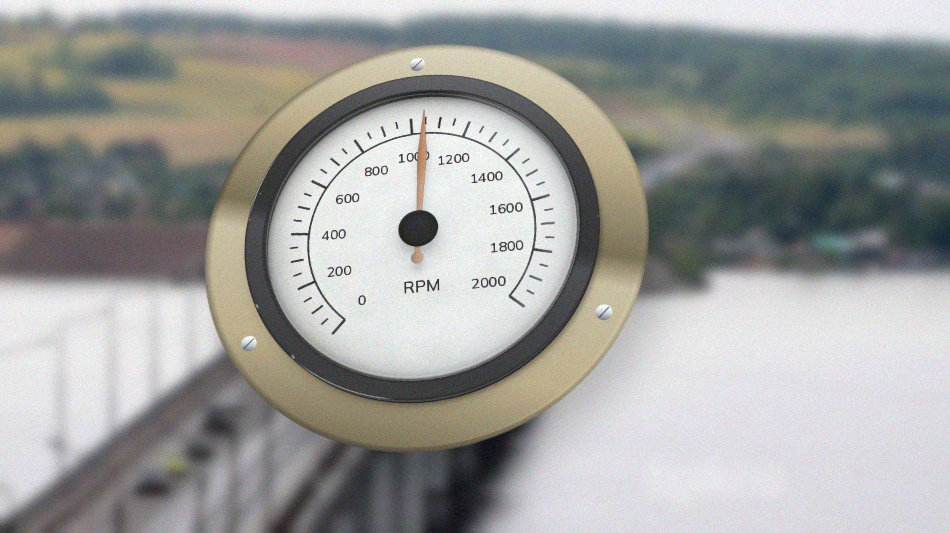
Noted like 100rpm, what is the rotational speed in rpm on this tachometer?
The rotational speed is 1050rpm
